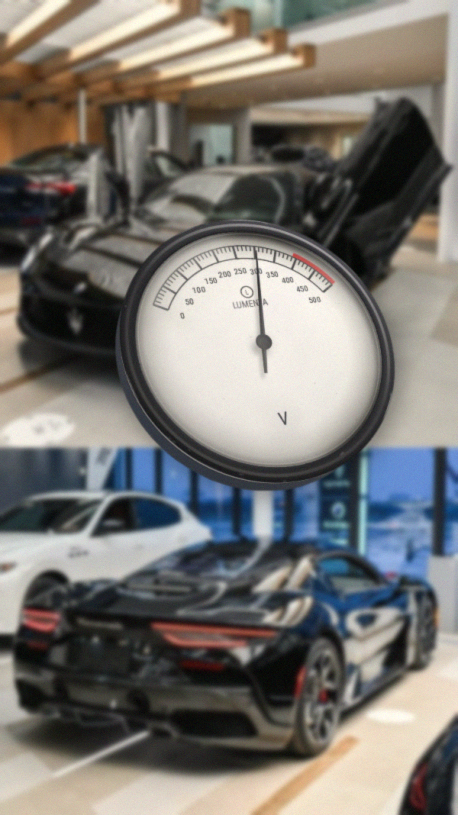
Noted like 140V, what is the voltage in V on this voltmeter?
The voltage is 300V
